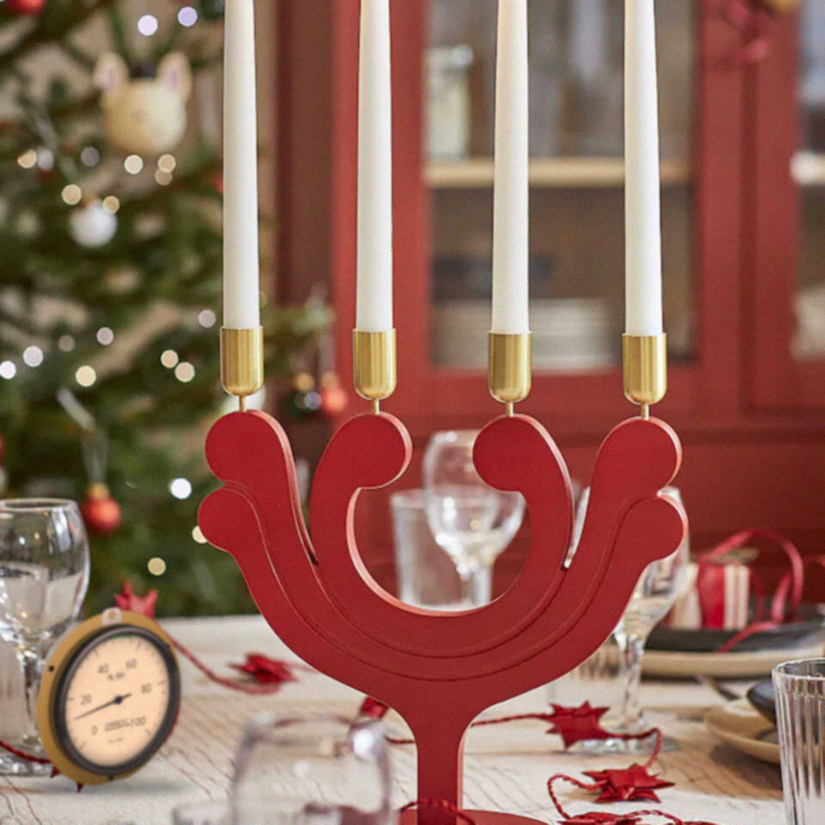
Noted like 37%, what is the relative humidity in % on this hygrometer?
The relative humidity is 12%
